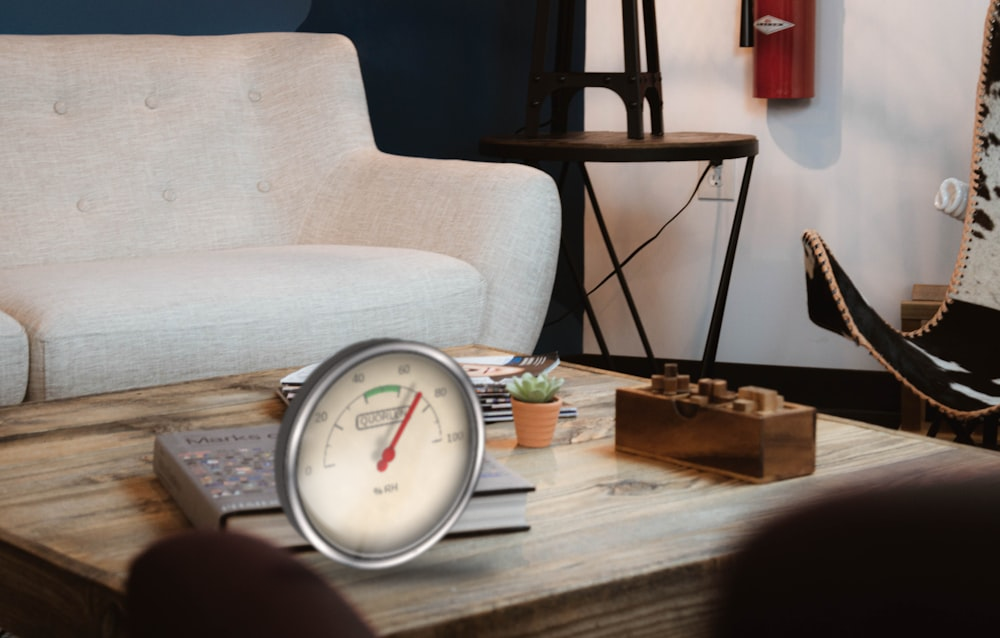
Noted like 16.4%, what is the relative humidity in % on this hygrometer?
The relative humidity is 70%
